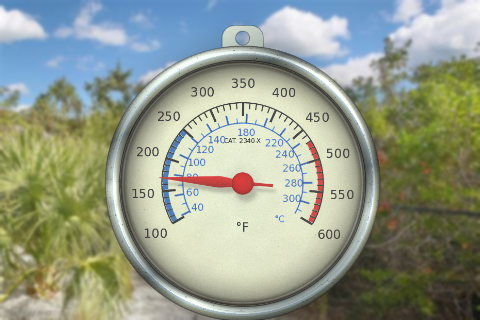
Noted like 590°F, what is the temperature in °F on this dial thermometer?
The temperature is 170°F
